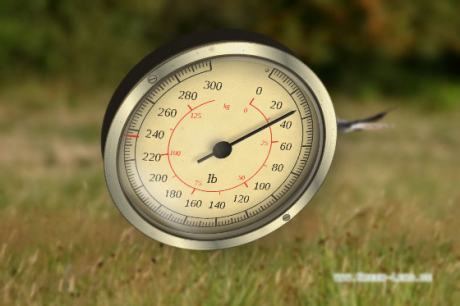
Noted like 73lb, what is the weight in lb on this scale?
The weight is 30lb
